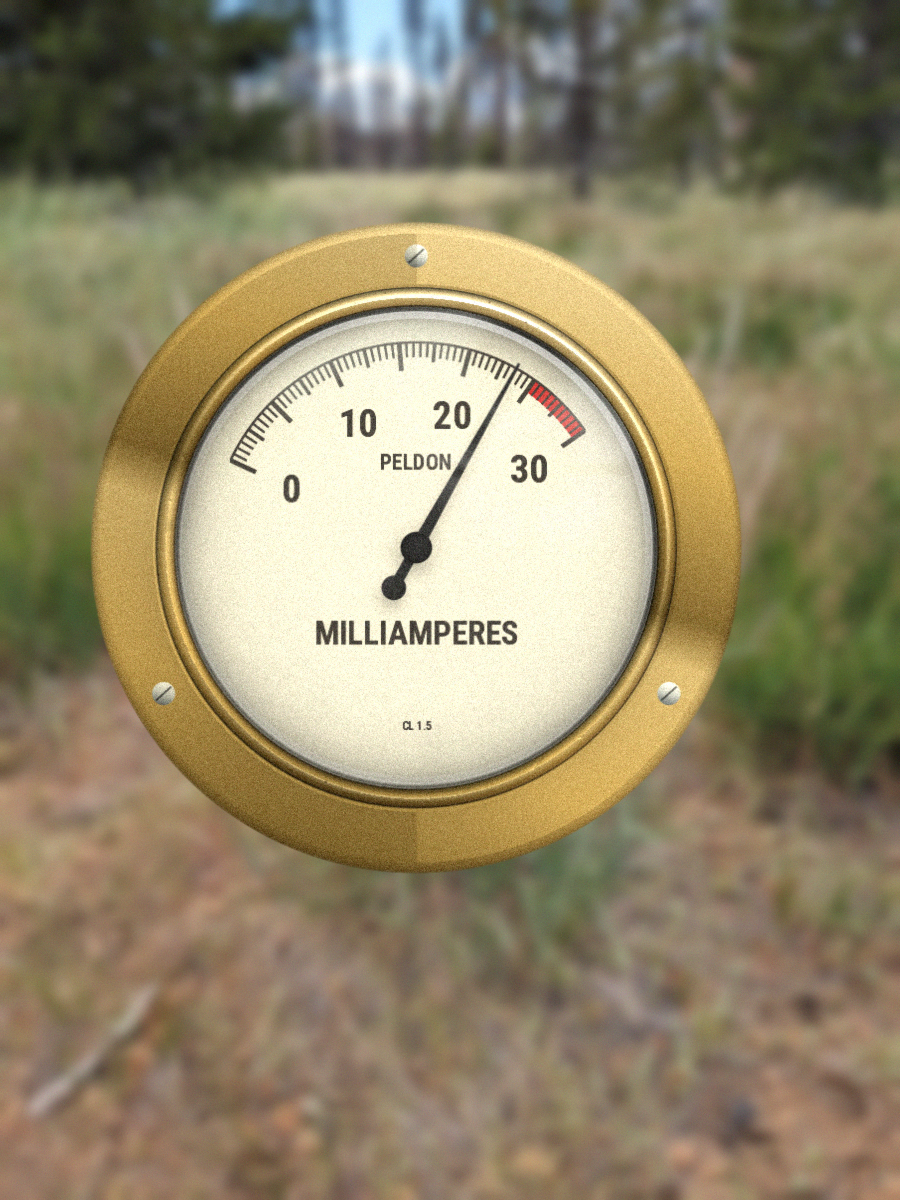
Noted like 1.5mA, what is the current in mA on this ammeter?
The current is 23.5mA
